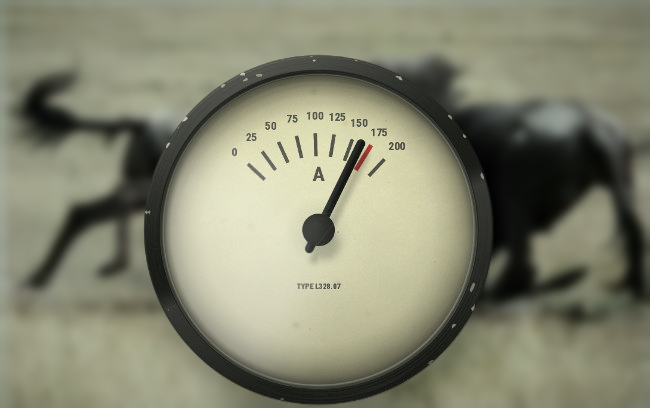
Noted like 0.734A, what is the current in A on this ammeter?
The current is 162.5A
